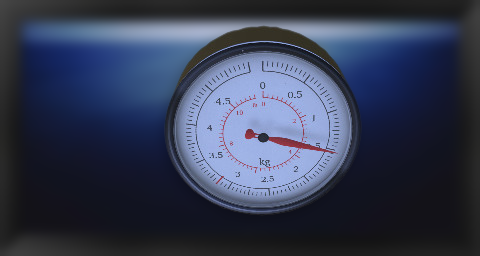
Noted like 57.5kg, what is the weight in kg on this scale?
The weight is 1.5kg
